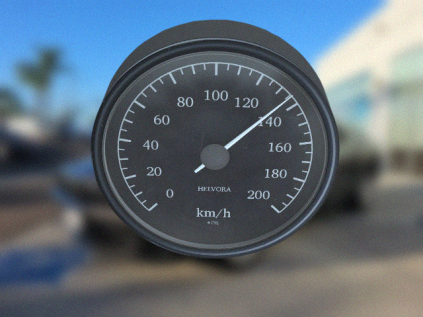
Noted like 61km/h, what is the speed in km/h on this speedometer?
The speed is 135km/h
